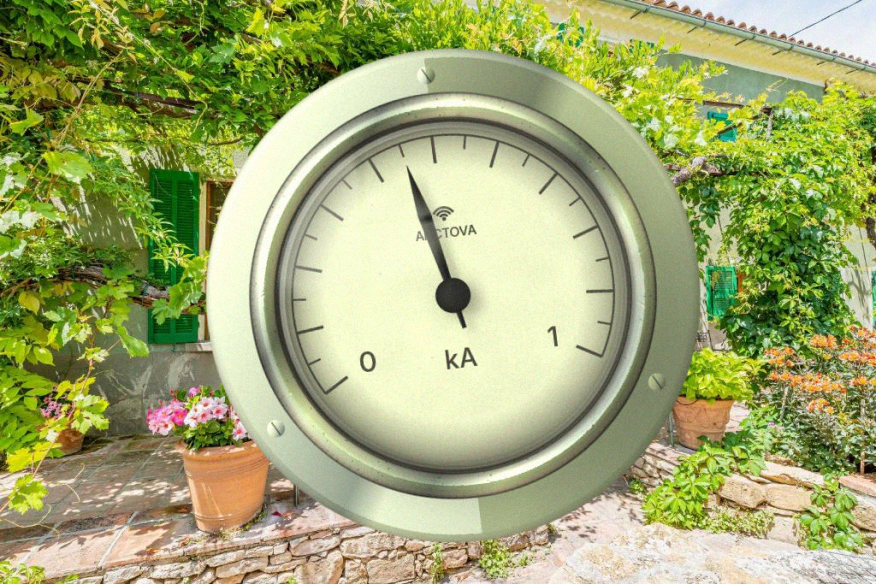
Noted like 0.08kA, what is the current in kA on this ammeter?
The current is 0.45kA
